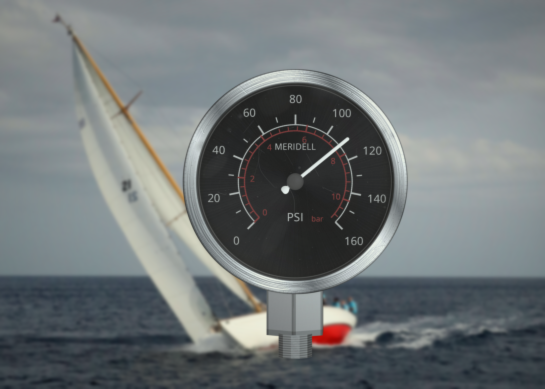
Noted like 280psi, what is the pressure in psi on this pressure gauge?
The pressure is 110psi
